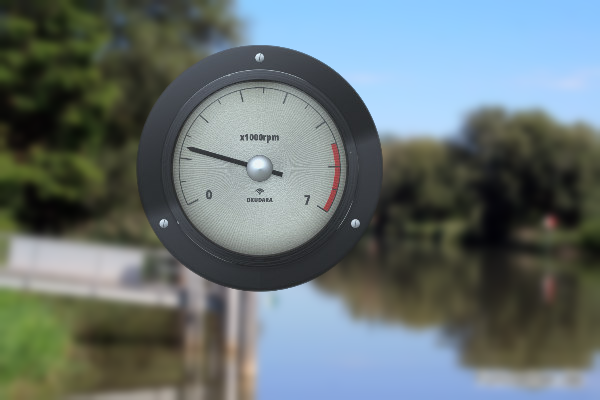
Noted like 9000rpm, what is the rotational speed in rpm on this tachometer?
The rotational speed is 1250rpm
